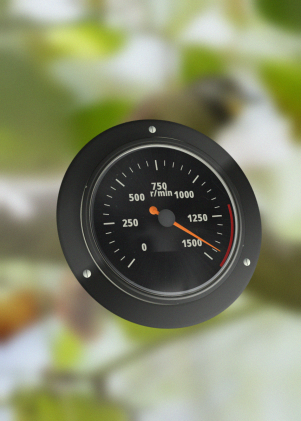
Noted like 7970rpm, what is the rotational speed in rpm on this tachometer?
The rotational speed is 1450rpm
